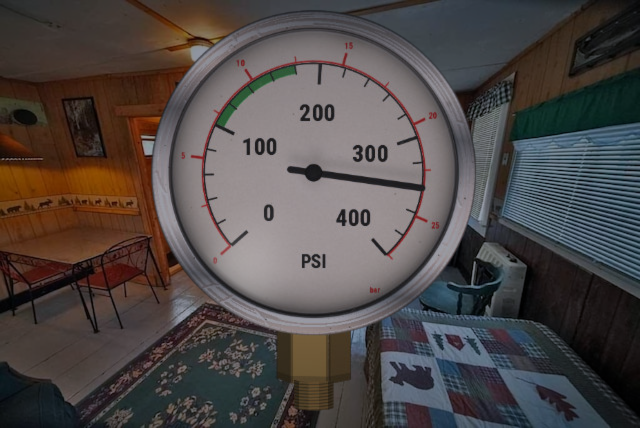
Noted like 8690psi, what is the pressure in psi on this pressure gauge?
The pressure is 340psi
